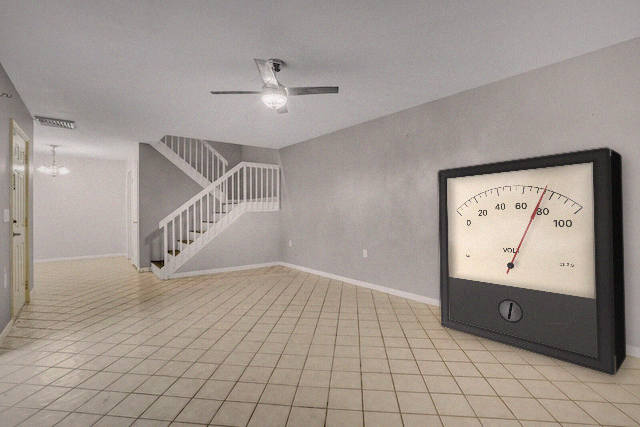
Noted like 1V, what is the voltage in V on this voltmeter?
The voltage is 75V
